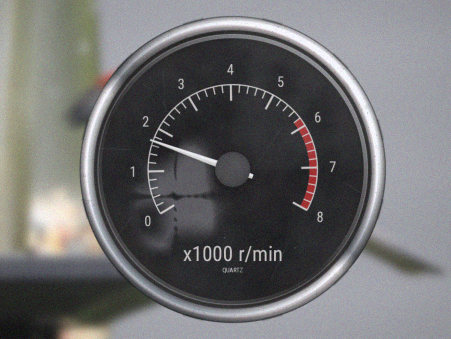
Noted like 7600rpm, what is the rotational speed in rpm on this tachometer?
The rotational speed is 1700rpm
